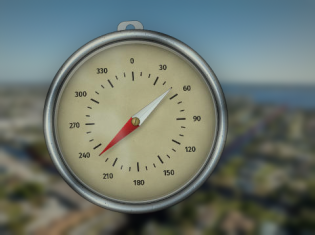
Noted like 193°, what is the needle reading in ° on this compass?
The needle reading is 230°
